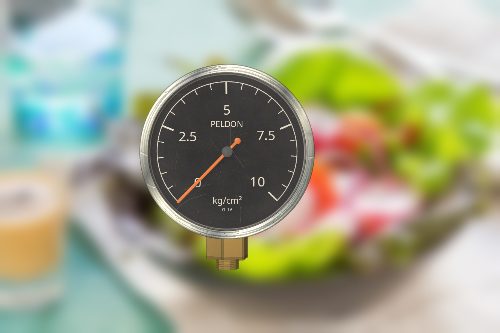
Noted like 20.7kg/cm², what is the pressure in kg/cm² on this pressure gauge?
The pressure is 0kg/cm²
